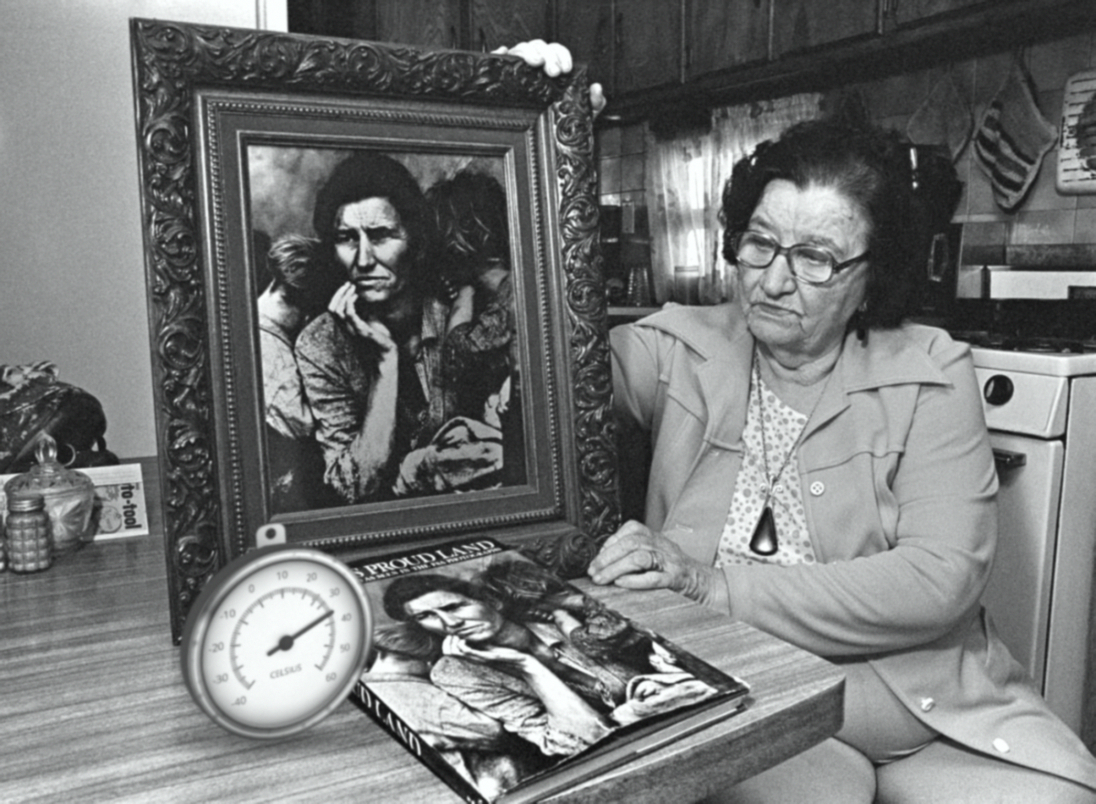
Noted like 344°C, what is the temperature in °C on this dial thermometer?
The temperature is 35°C
